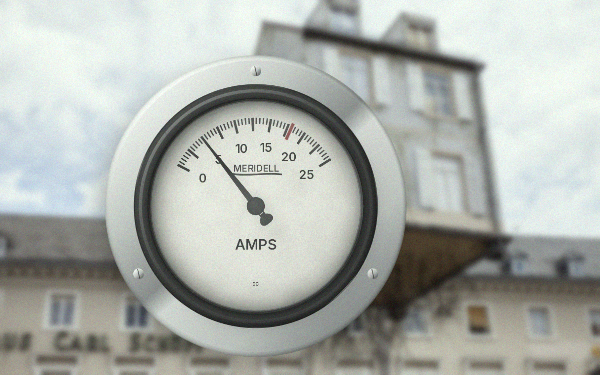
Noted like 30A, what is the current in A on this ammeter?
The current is 5A
